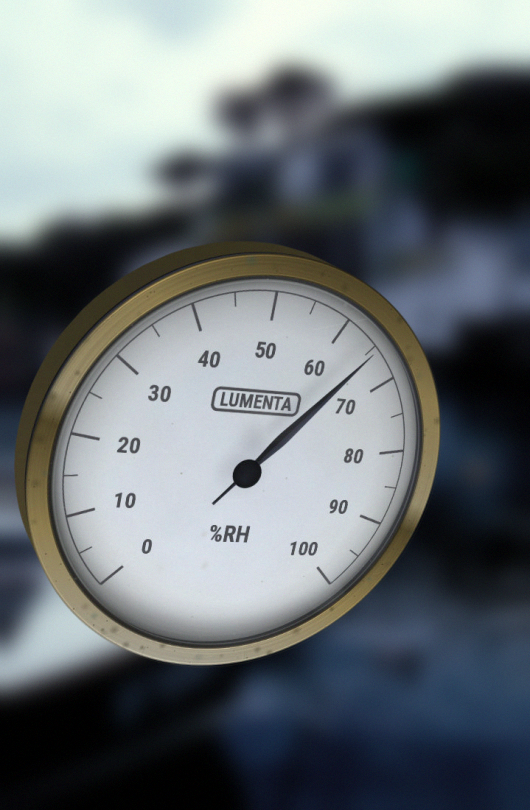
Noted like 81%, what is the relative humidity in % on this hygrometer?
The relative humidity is 65%
